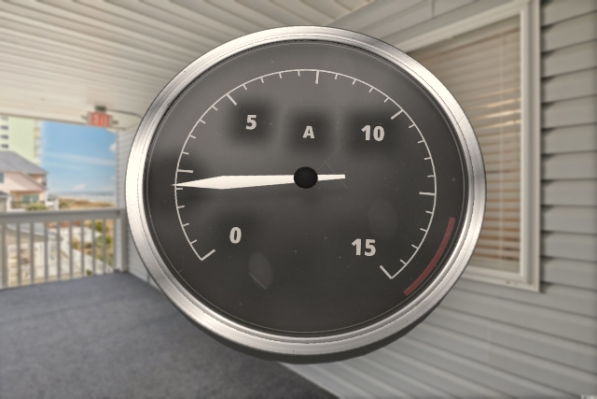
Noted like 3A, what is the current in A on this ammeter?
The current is 2A
